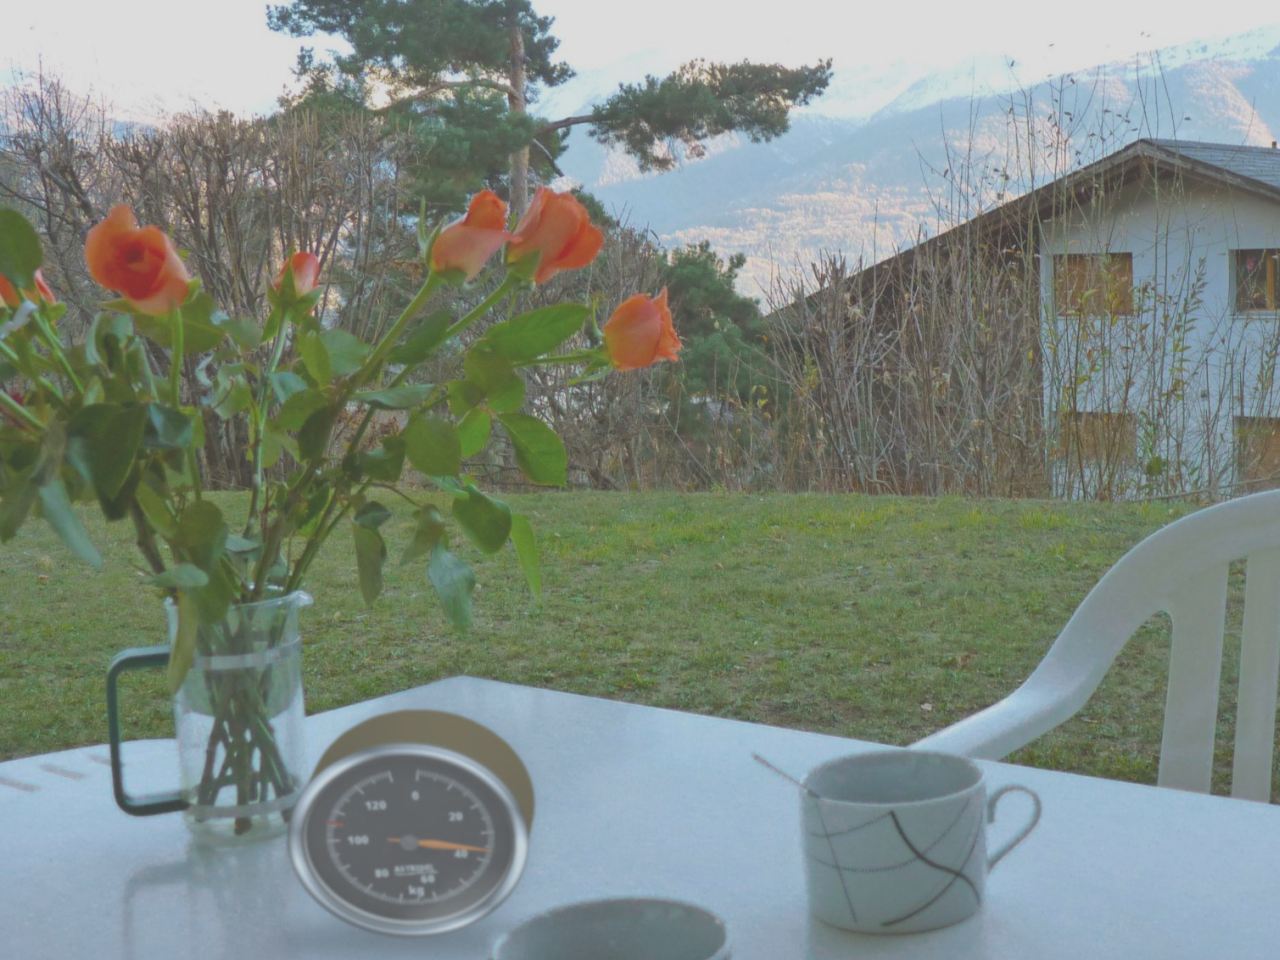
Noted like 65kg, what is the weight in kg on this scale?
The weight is 35kg
